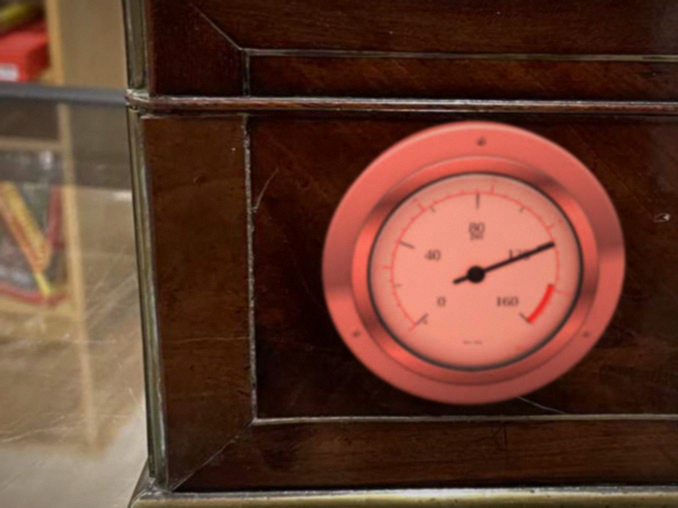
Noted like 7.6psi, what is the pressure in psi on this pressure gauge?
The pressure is 120psi
